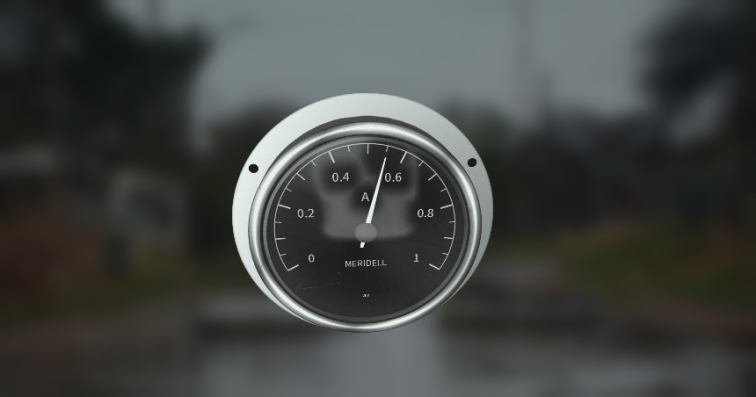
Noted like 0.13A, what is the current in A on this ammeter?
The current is 0.55A
